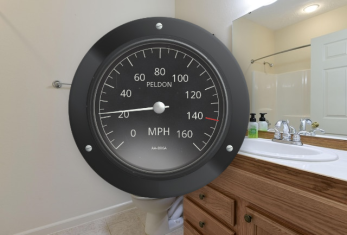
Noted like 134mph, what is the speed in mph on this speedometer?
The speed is 22.5mph
